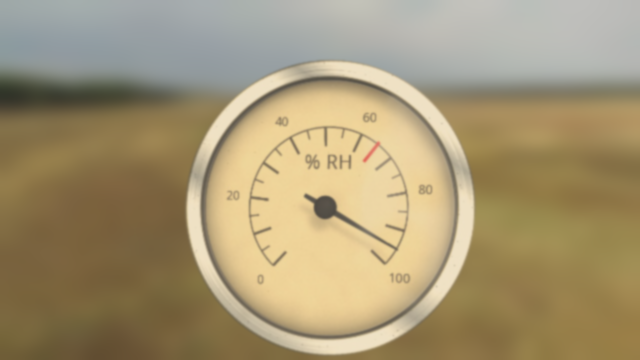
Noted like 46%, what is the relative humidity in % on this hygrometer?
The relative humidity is 95%
